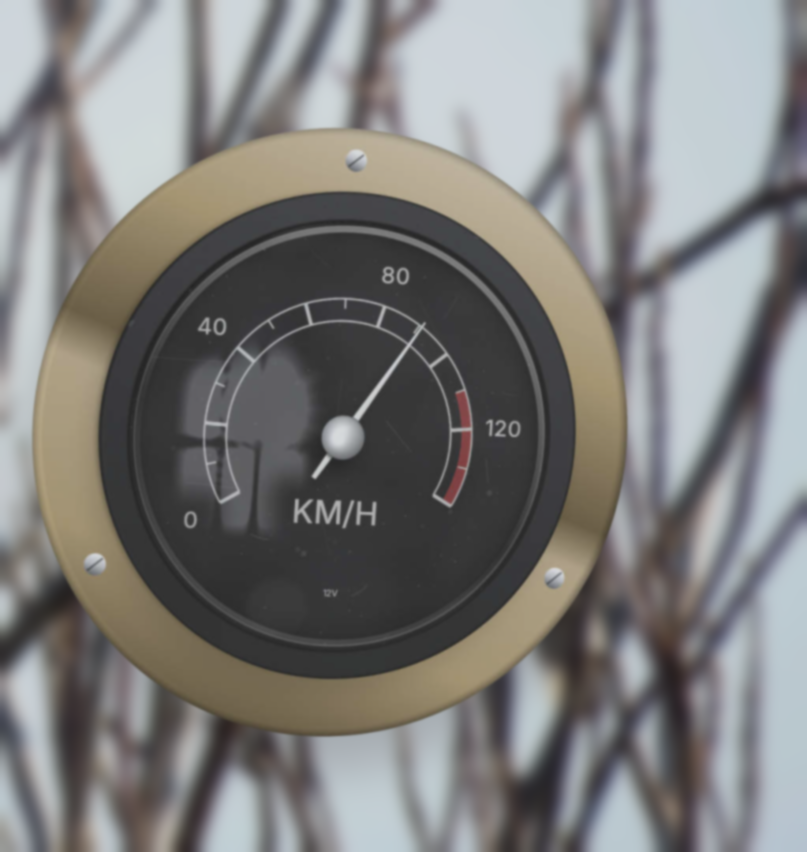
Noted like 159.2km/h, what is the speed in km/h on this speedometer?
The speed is 90km/h
